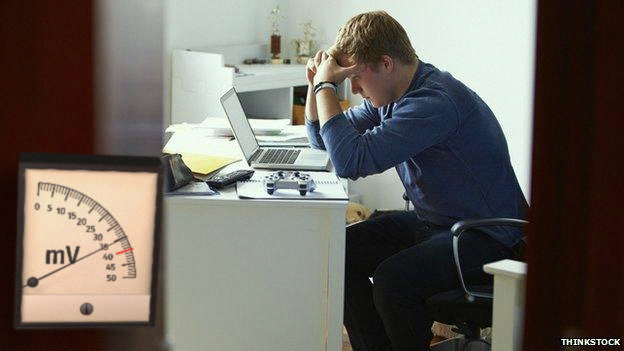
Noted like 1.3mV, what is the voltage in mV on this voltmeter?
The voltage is 35mV
